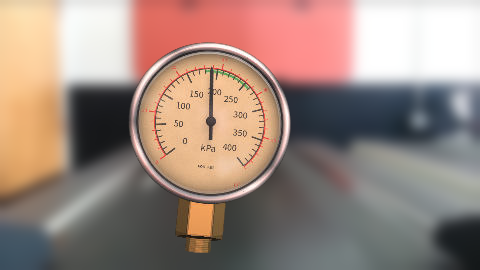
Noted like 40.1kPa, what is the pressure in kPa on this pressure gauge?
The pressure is 190kPa
